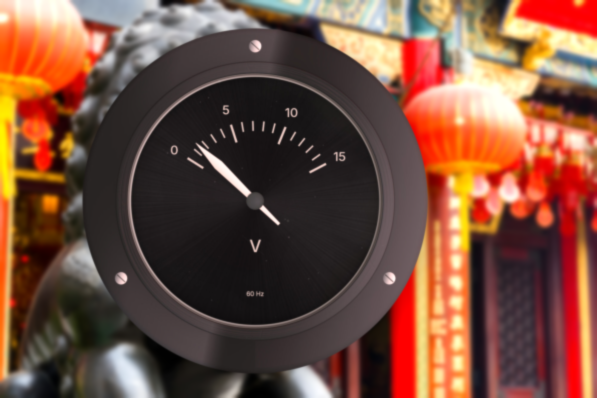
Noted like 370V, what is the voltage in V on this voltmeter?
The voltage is 1.5V
